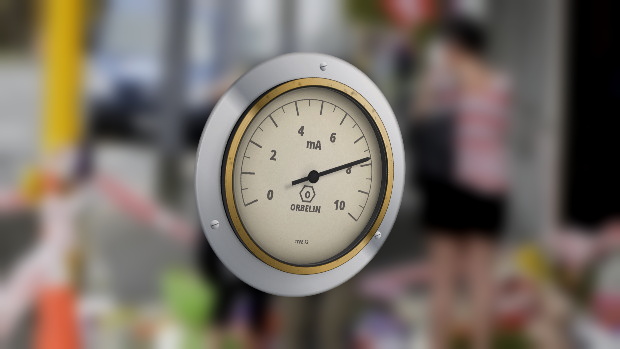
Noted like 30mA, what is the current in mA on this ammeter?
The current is 7.75mA
